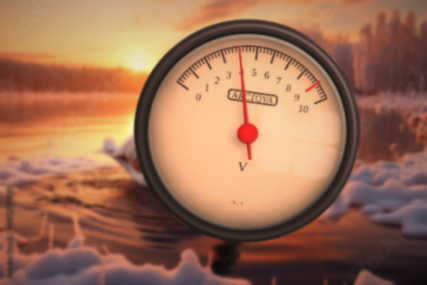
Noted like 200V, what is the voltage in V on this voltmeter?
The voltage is 4V
